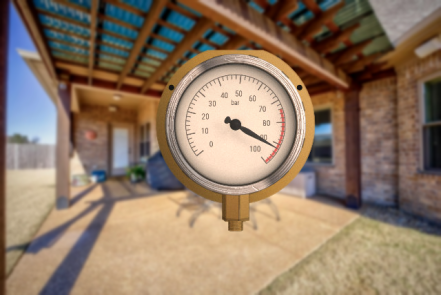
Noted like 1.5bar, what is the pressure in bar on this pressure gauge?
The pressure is 92bar
